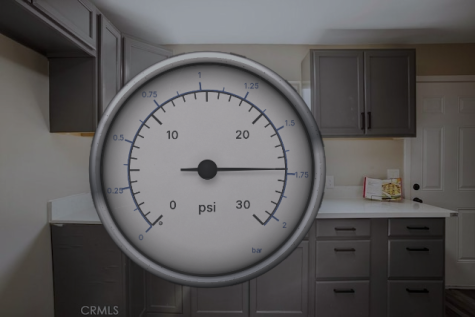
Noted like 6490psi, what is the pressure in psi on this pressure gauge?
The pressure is 25psi
